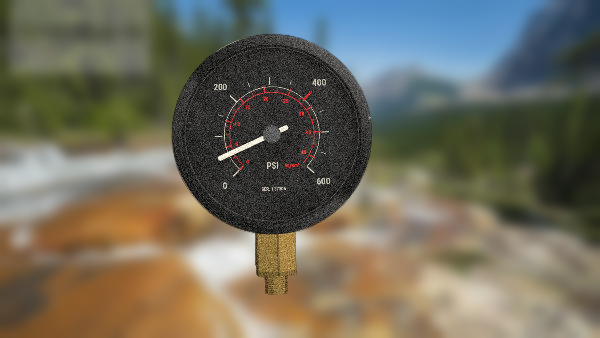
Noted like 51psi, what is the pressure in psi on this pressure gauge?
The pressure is 50psi
